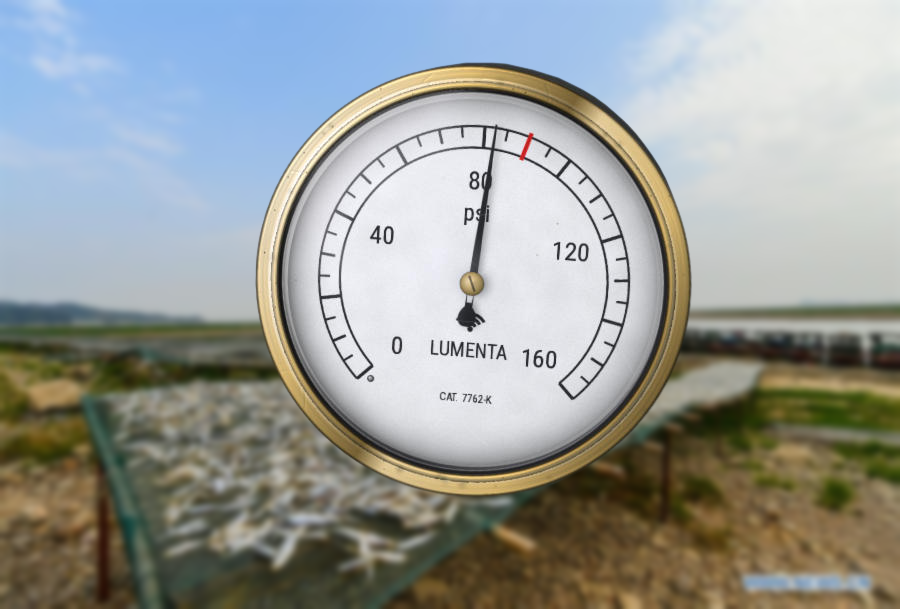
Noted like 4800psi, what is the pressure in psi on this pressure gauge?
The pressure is 82.5psi
